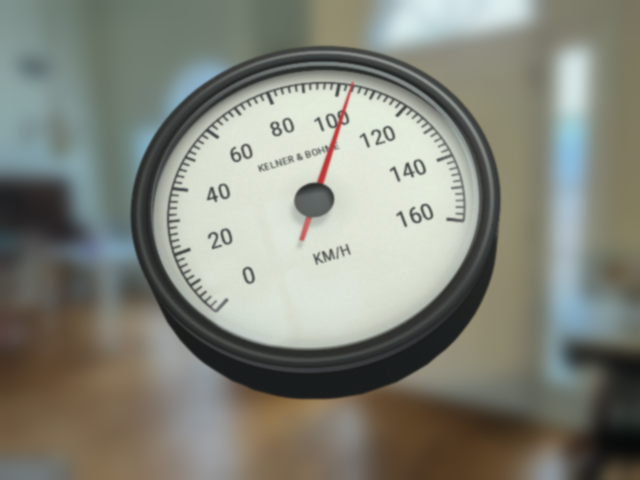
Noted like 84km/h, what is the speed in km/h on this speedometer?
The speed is 104km/h
